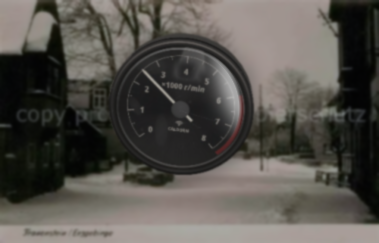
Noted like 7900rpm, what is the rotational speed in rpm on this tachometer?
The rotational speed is 2500rpm
